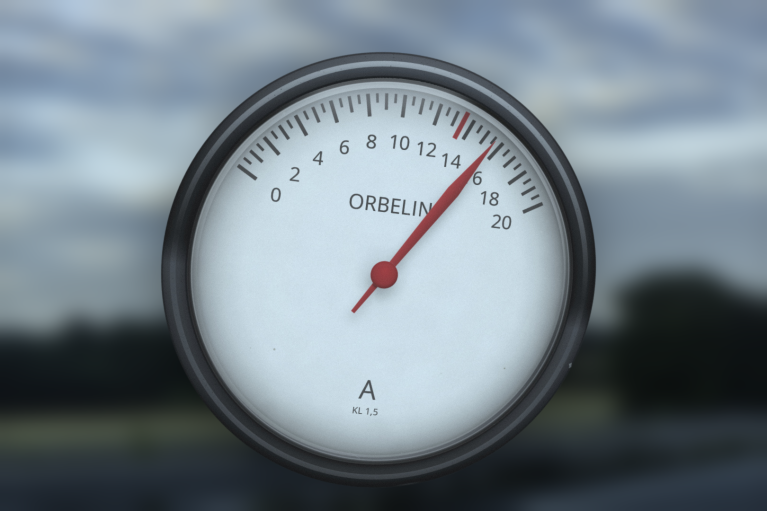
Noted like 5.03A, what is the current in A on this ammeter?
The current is 15.5A
